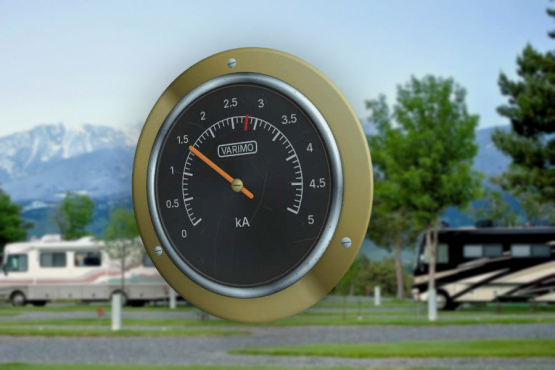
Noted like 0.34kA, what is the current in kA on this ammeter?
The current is 1.5kA
